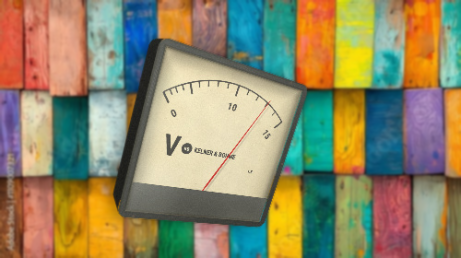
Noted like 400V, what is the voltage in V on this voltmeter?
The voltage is 13V
